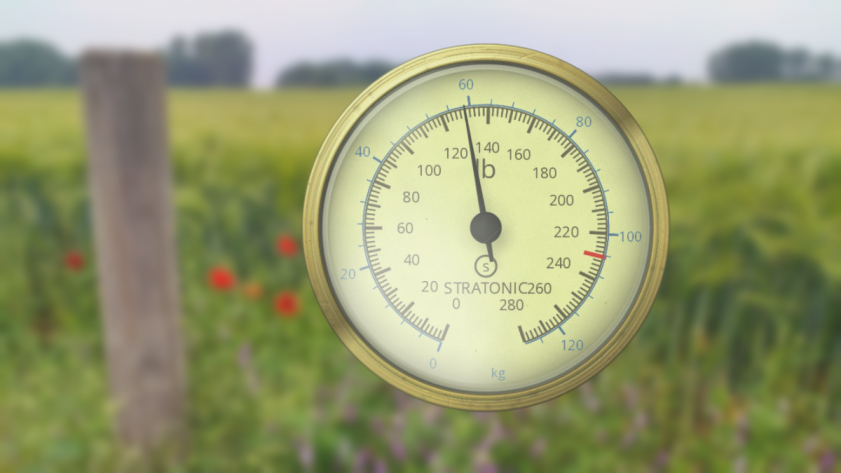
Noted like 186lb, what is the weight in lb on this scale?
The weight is 130lb
